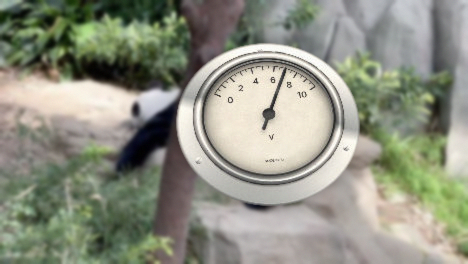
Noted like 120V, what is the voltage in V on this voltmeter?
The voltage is 7V
